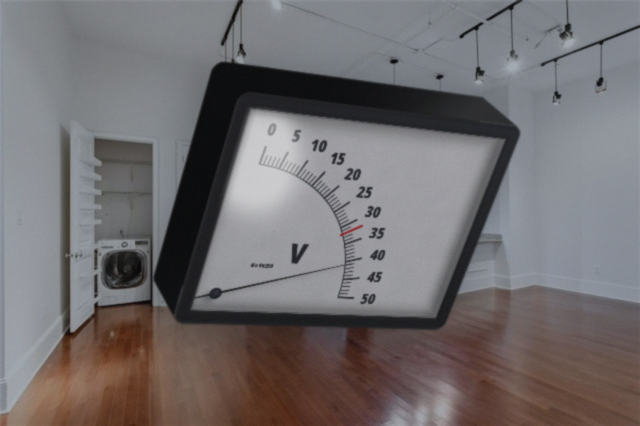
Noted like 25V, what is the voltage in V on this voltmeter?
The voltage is 40V
